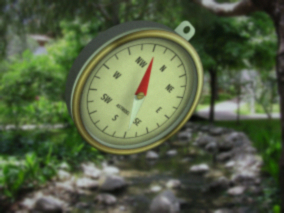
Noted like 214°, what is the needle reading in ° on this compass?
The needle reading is 330°
